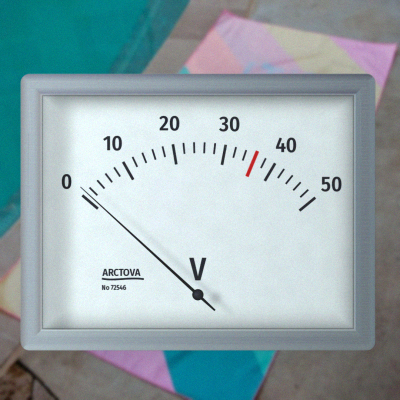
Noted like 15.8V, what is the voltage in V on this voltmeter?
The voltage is 1V
